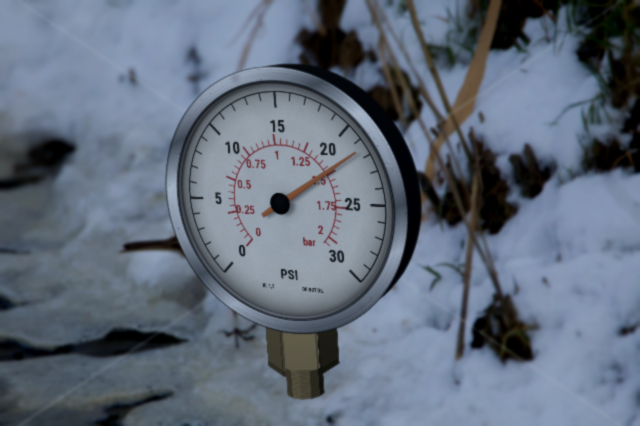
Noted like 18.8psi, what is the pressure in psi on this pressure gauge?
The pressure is 21.5psi
